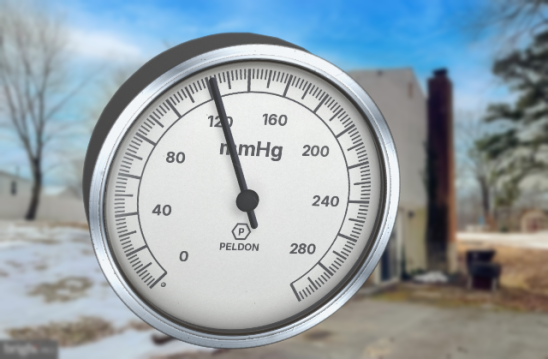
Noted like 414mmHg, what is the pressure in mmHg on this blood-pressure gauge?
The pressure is 122mmHg
